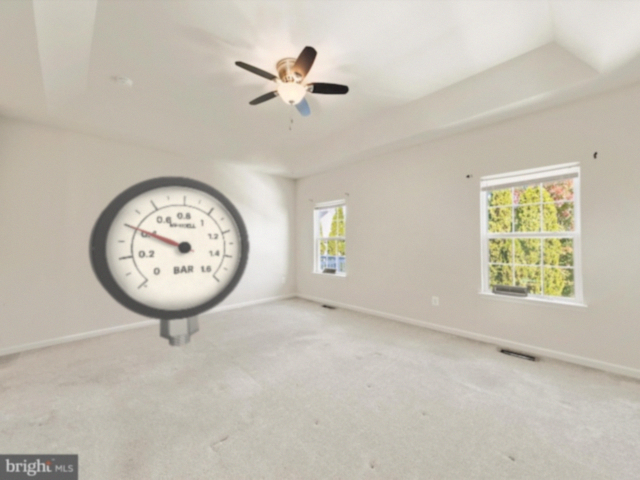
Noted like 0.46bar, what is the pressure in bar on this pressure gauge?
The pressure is 0.4bar
